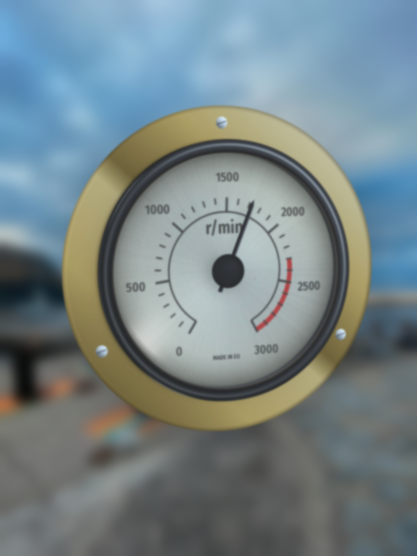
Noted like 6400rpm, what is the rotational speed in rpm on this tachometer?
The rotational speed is 1700rpm
